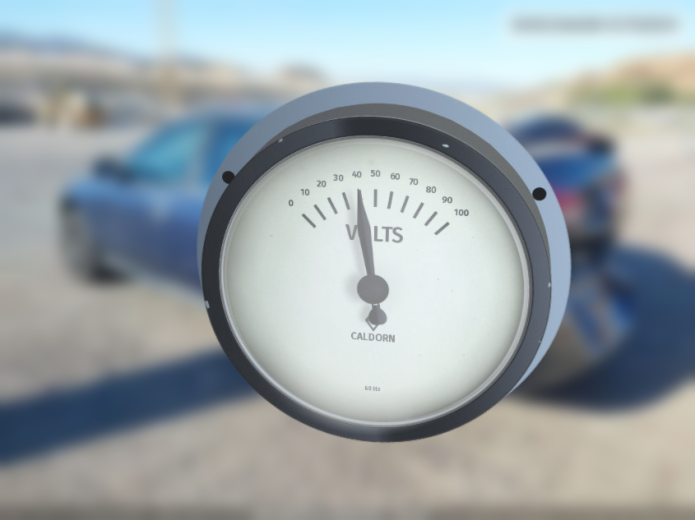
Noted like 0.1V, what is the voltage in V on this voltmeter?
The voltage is 40V
